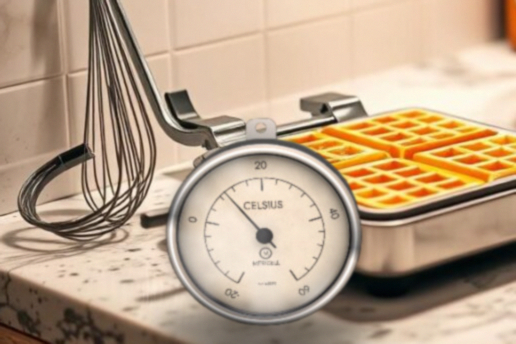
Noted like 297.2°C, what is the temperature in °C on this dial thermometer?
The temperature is 10°C
